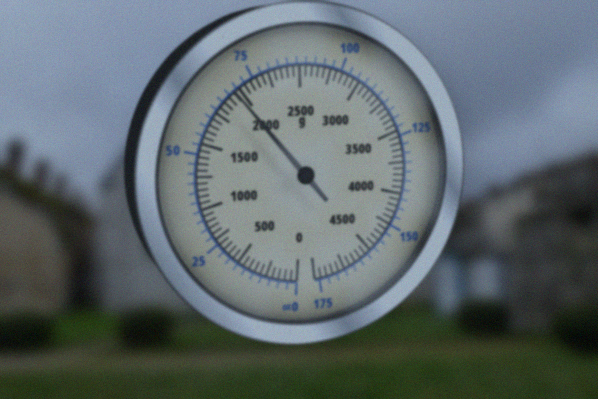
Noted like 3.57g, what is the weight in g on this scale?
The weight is 1950g
